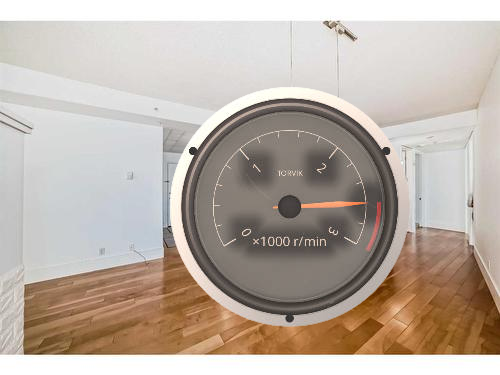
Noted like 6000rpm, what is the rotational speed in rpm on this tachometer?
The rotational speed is 2600rpm
